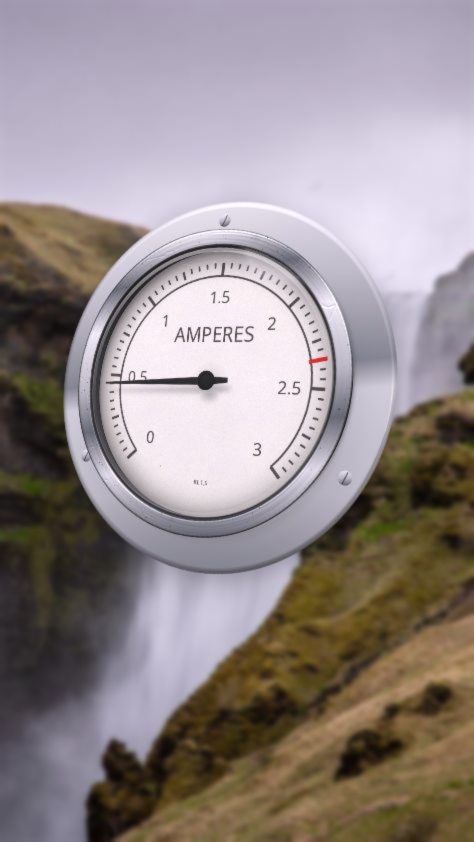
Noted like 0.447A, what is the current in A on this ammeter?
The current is 0.45A
